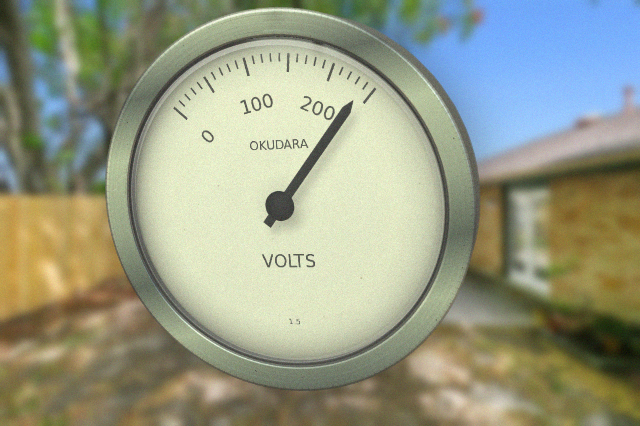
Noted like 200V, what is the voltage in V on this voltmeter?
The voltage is 240V
